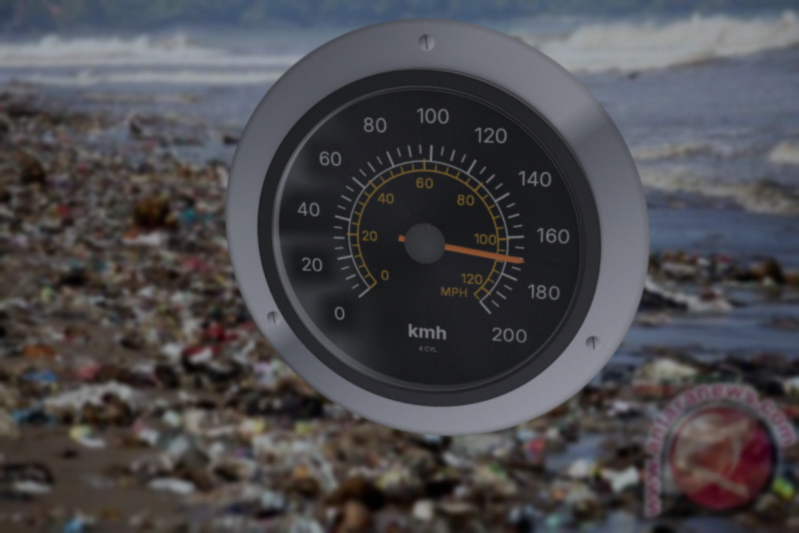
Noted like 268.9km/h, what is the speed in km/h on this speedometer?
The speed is 170km/h
